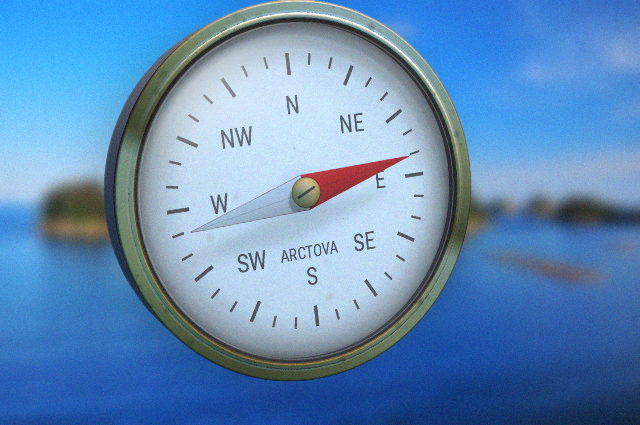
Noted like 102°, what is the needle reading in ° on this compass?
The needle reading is 80°
